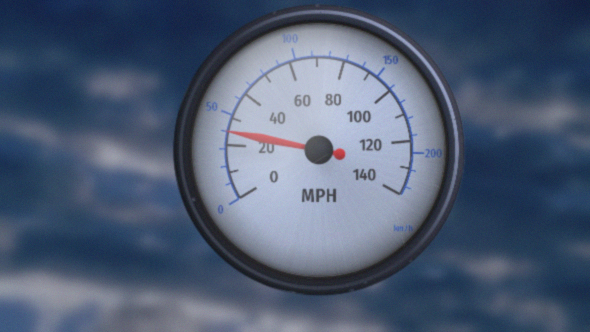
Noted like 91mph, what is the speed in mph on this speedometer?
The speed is 25mph
